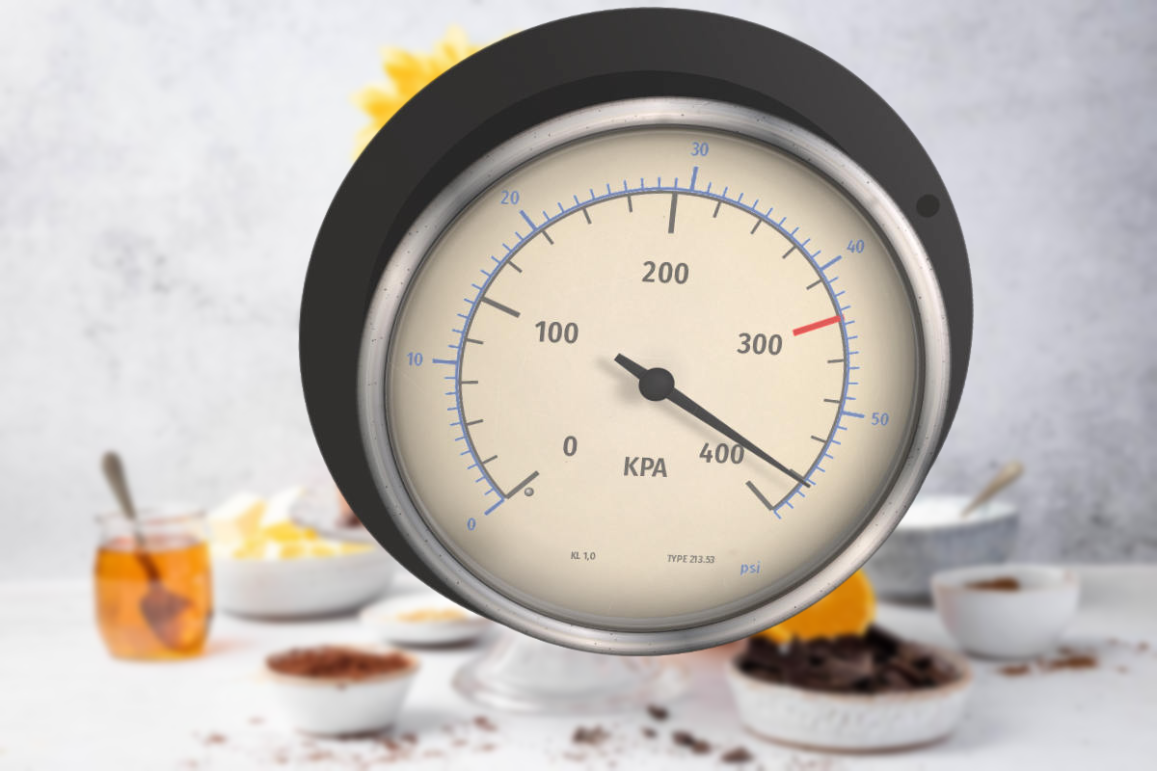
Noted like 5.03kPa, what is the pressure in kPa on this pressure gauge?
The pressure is 380kPa
